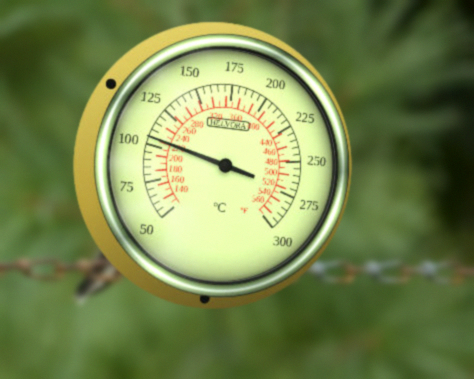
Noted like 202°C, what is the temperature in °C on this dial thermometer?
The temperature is 105°C
